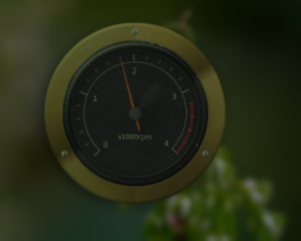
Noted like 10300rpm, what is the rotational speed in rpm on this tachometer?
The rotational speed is 1800rpm
